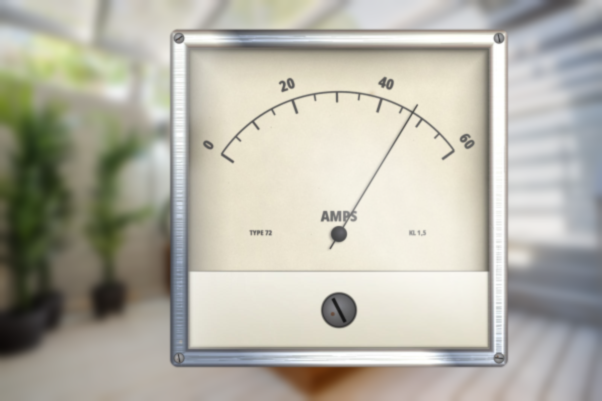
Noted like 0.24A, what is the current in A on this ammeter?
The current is 47.5A
